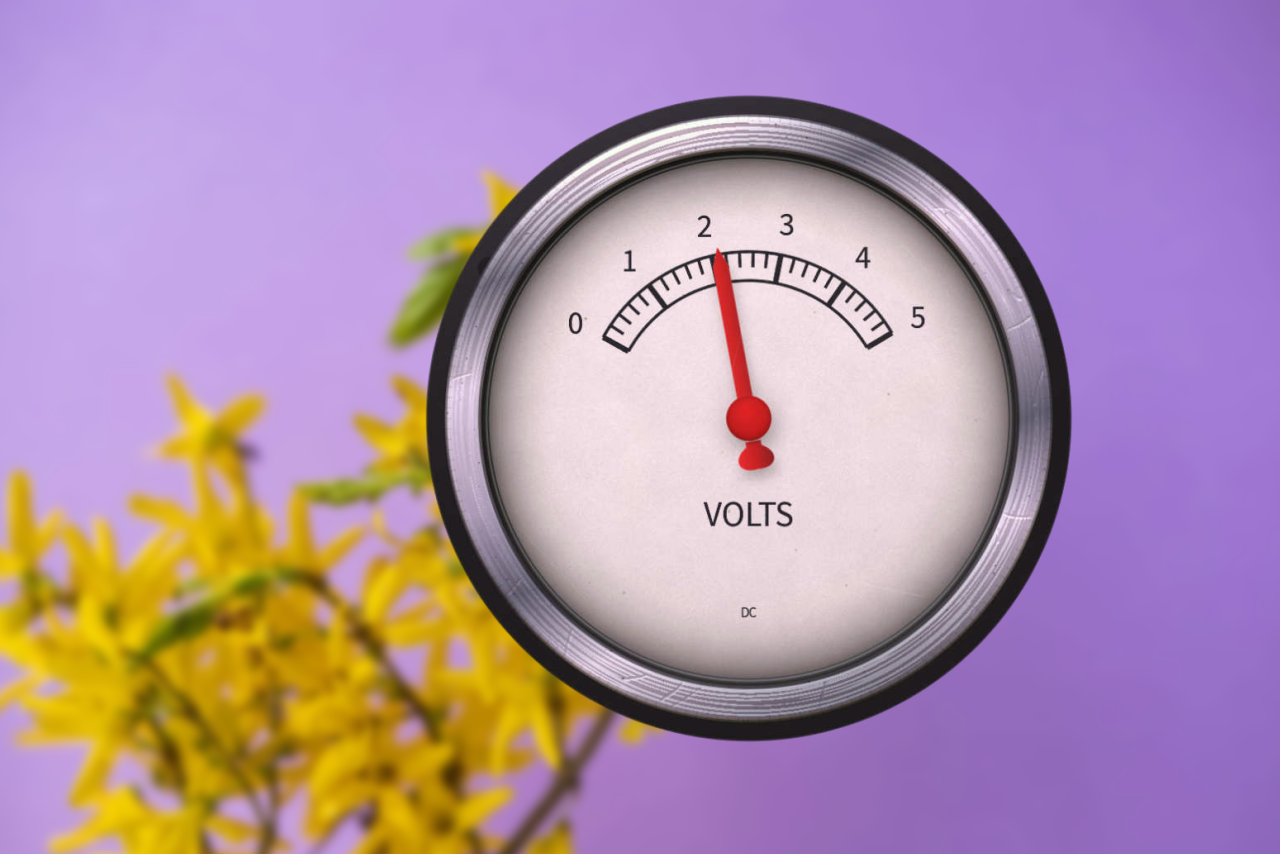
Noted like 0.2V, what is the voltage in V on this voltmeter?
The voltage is 2.1V
